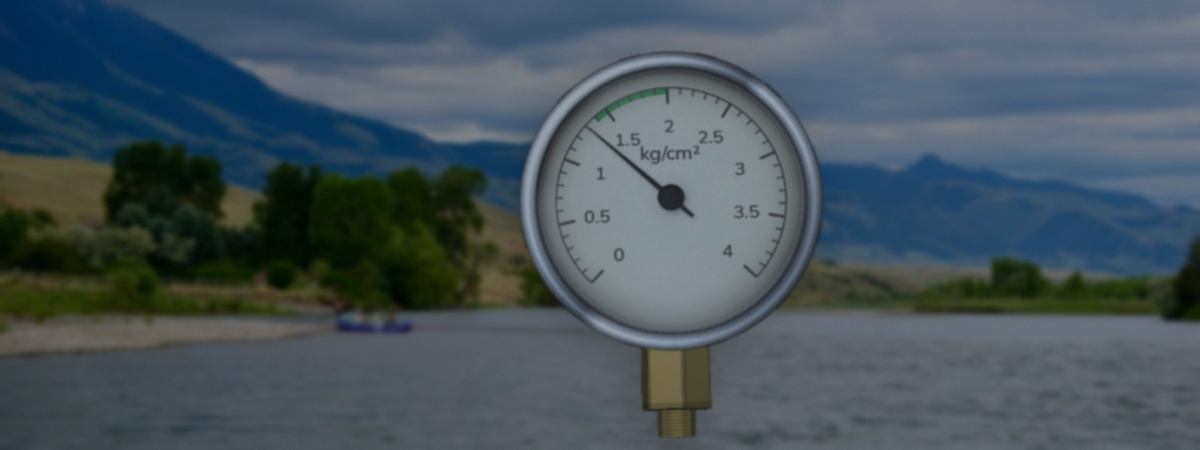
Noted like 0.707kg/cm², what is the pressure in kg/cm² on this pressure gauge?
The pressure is 1.3kg/cm²
